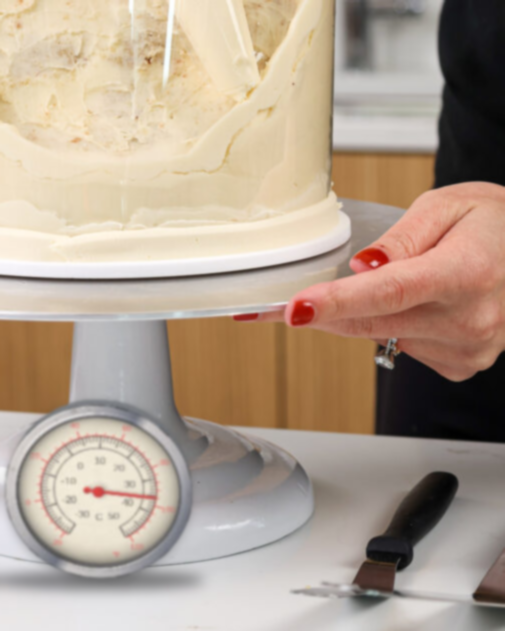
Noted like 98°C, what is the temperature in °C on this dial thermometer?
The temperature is 35°C
